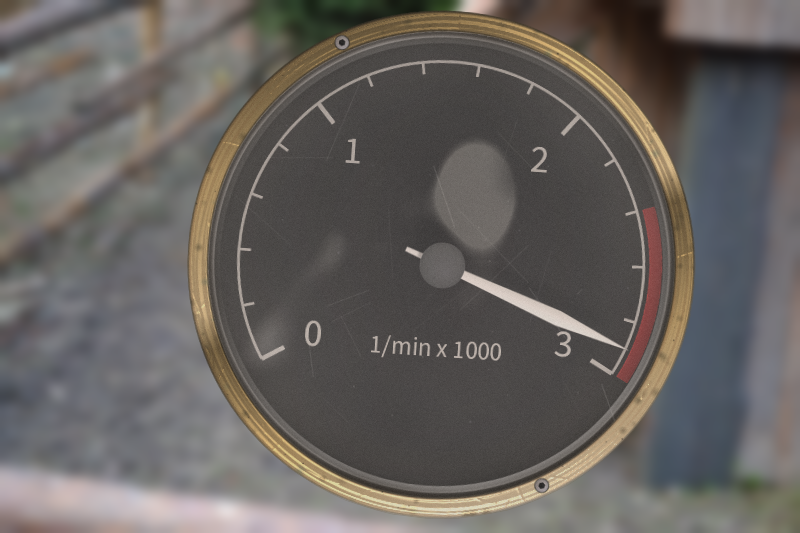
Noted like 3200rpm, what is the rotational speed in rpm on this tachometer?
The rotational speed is 2900rpm
